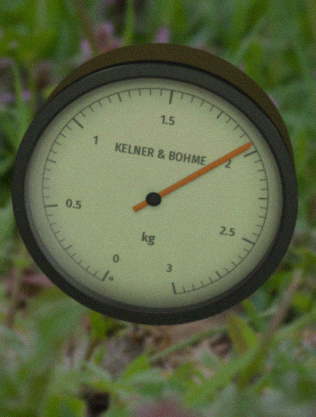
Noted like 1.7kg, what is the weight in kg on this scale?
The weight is 1.95kg
